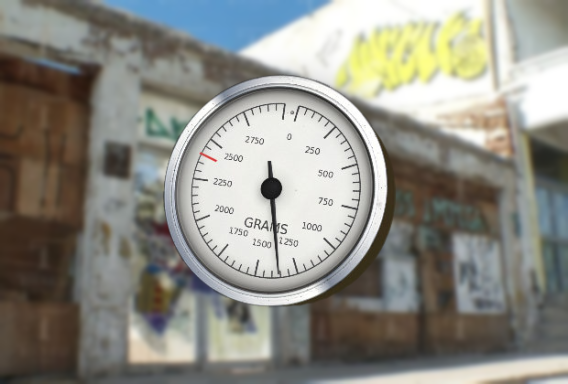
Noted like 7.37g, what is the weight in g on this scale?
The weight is 1350g
